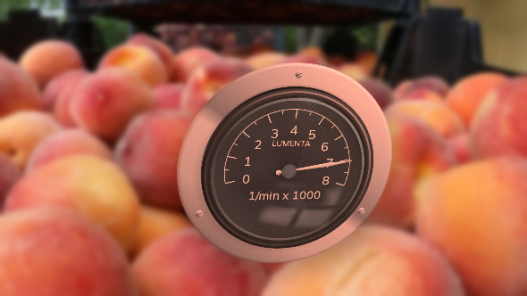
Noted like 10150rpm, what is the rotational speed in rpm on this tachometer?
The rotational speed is 7000rpm
